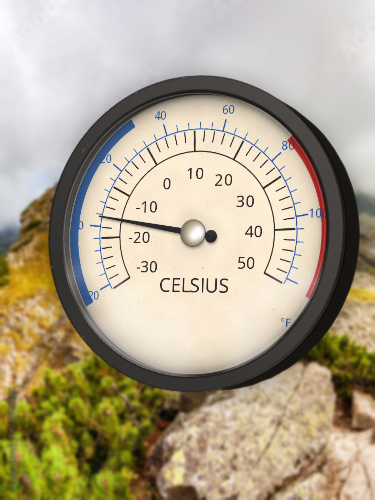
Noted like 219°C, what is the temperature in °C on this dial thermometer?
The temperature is -16°C
